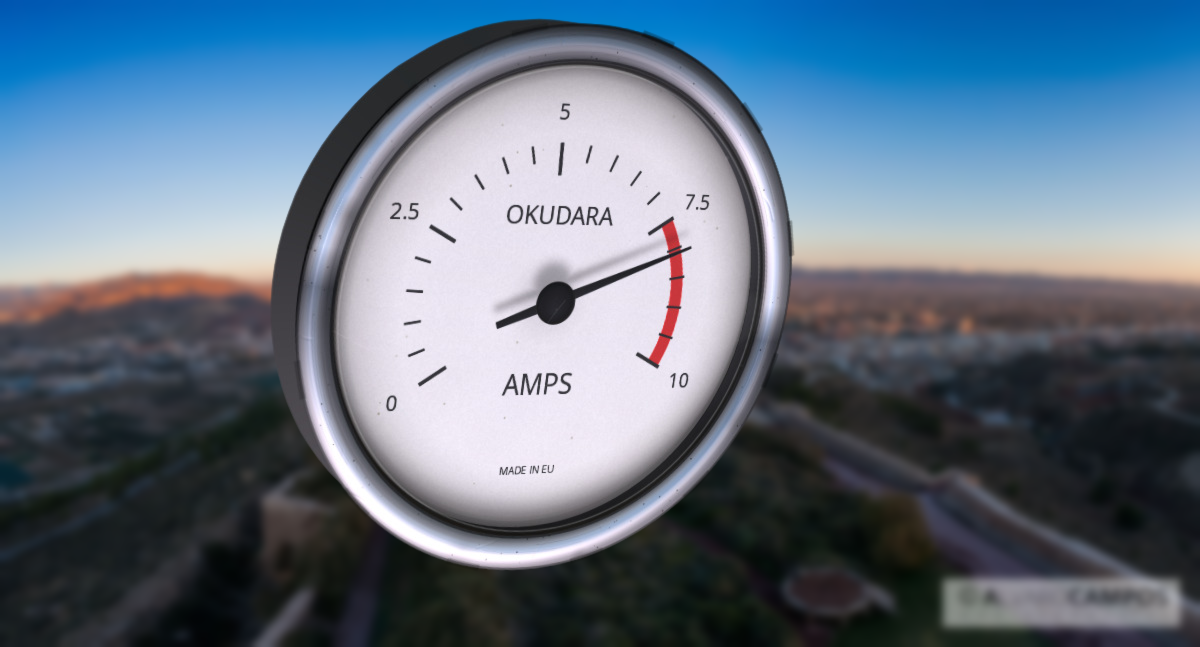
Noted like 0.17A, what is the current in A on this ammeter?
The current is 8A
